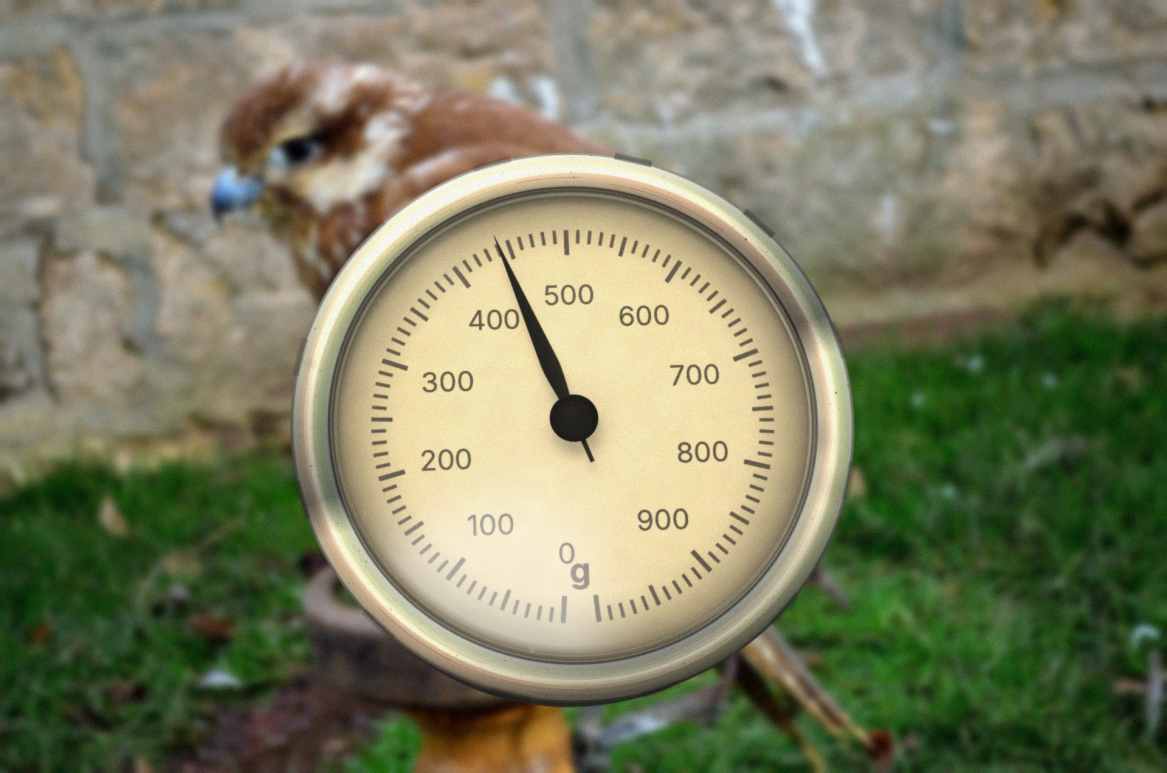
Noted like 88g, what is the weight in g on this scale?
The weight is 440g
